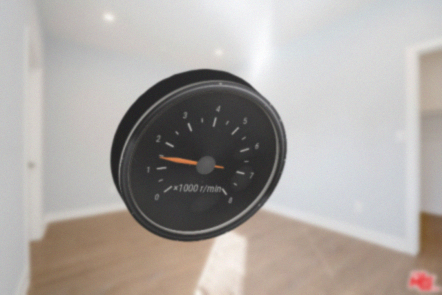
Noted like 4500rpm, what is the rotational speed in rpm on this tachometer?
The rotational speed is 1500rpm
